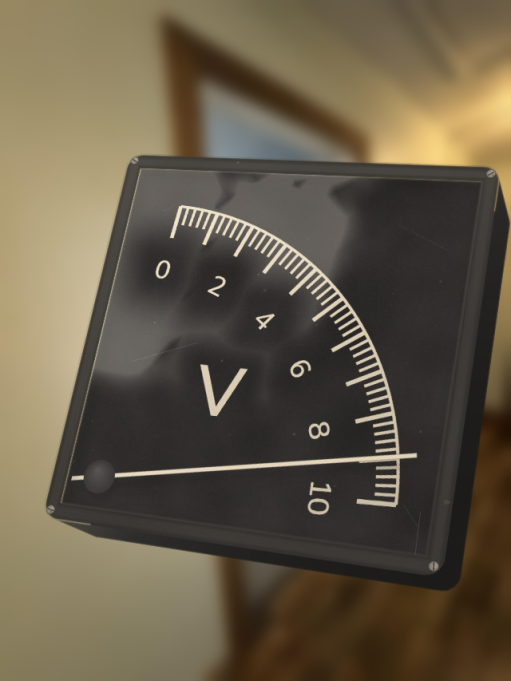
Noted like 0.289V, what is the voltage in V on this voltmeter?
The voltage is 9V
